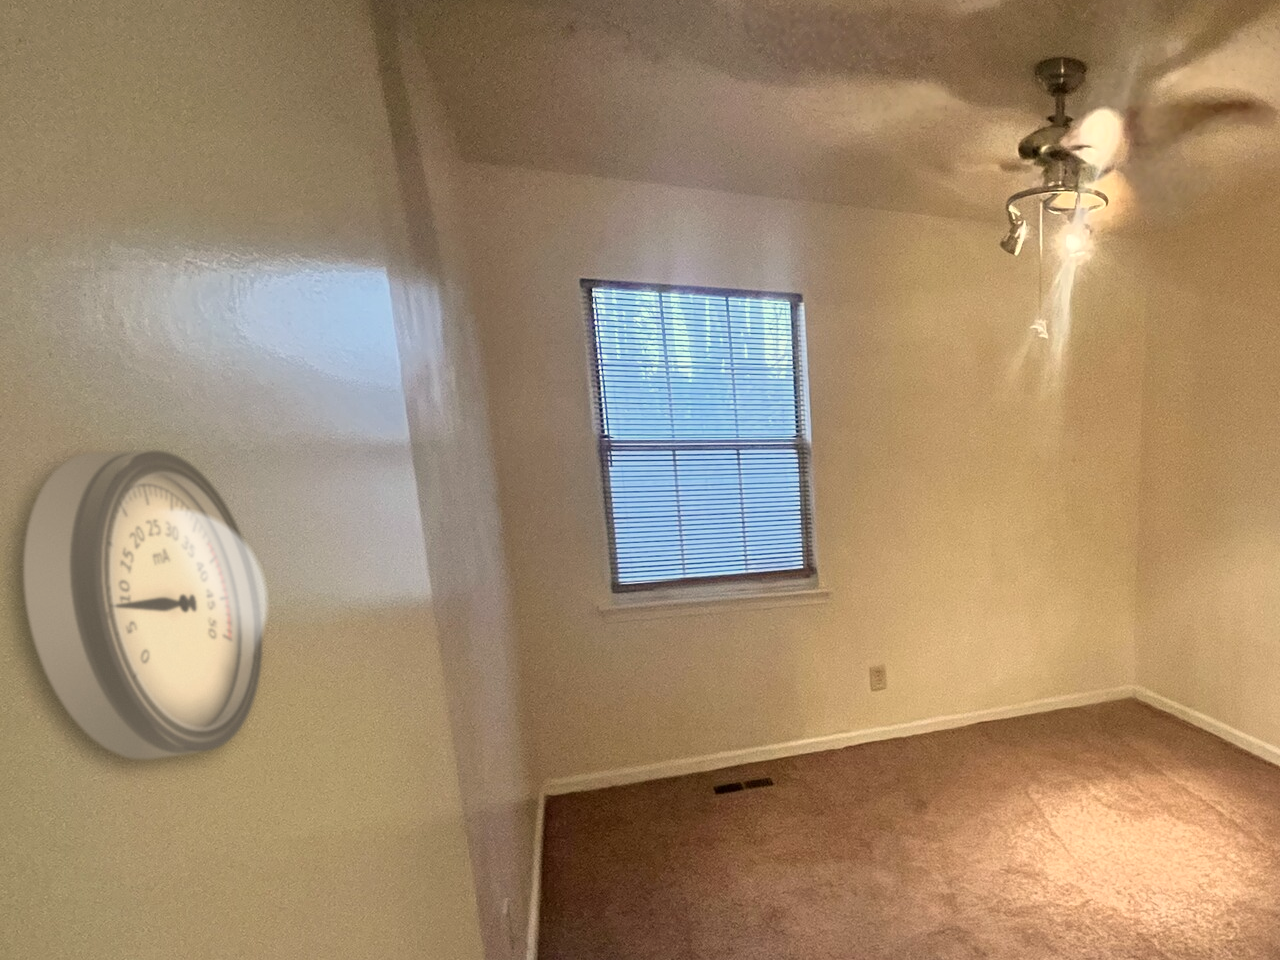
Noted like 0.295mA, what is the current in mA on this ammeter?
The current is 8mA
